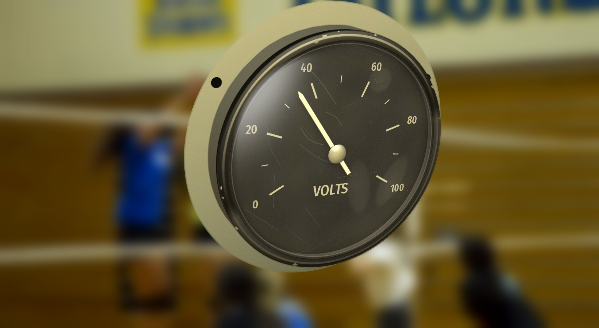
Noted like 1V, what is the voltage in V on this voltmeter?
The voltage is 35V
